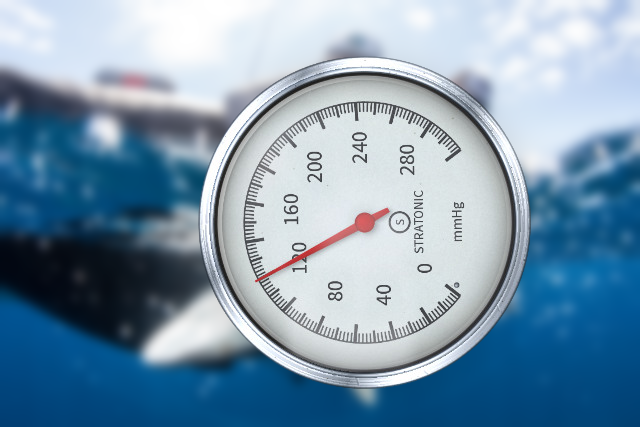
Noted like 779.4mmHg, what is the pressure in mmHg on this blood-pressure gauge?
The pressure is 120mmHg
